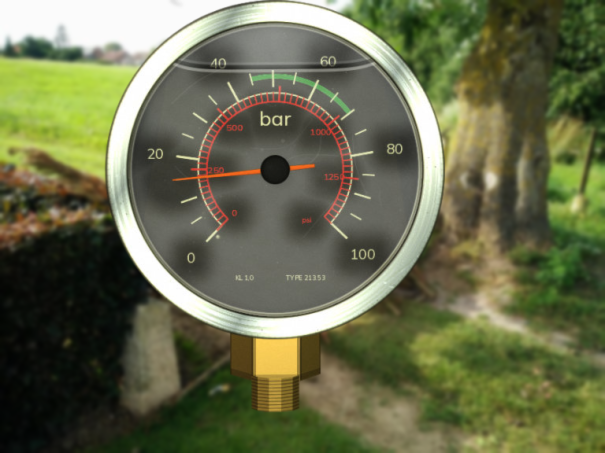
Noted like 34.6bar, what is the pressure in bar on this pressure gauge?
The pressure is 15bar
